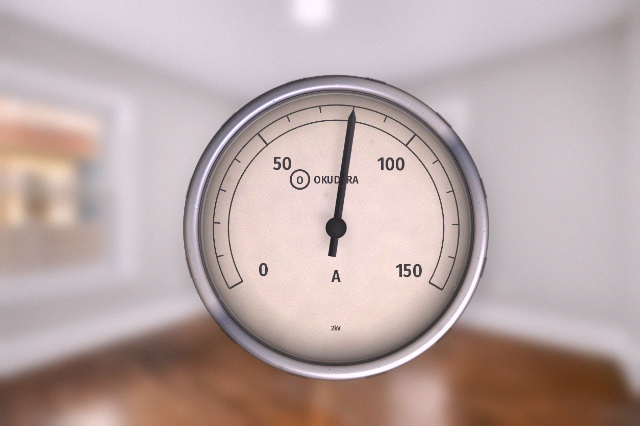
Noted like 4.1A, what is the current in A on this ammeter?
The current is 80A
